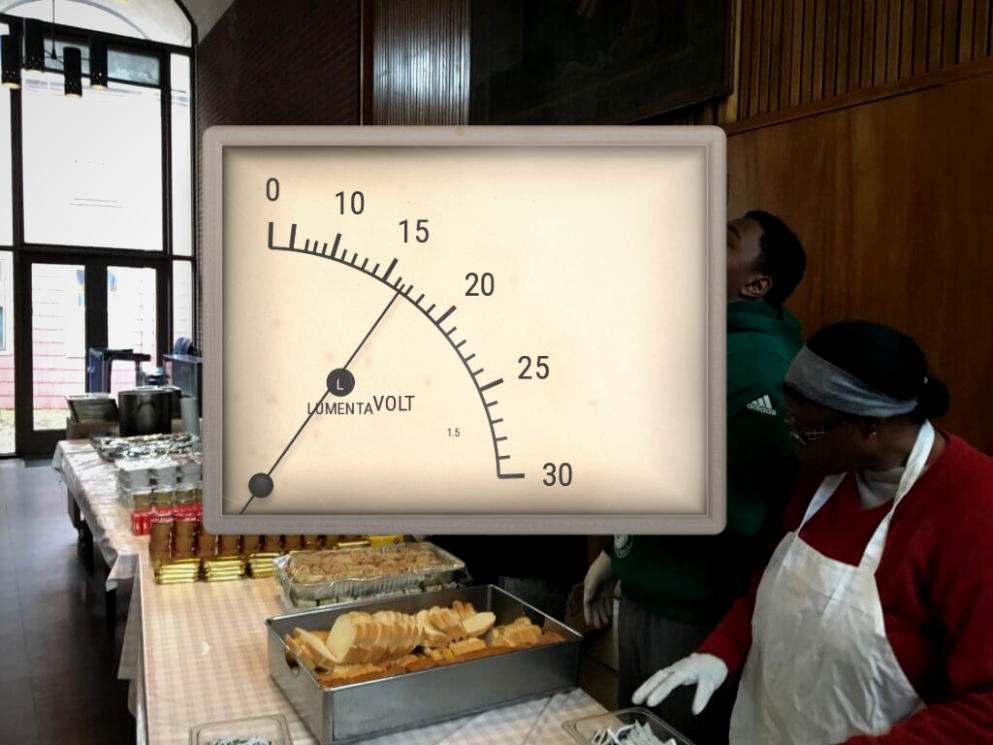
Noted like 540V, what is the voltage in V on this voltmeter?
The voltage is 16.5V
